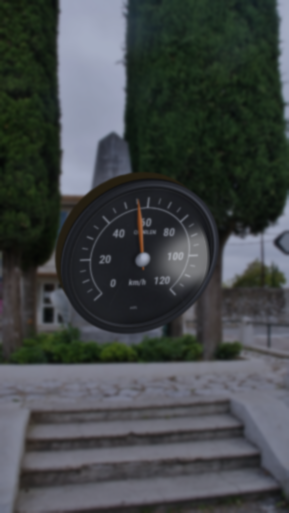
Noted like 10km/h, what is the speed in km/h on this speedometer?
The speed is 55km/h
